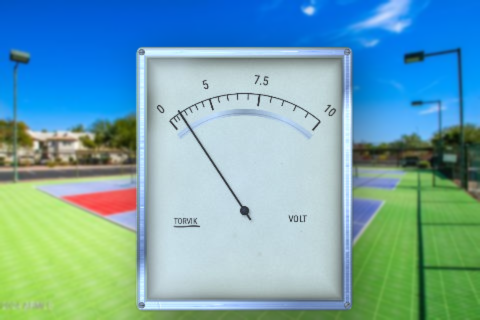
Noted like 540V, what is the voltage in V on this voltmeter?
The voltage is 2.5V
